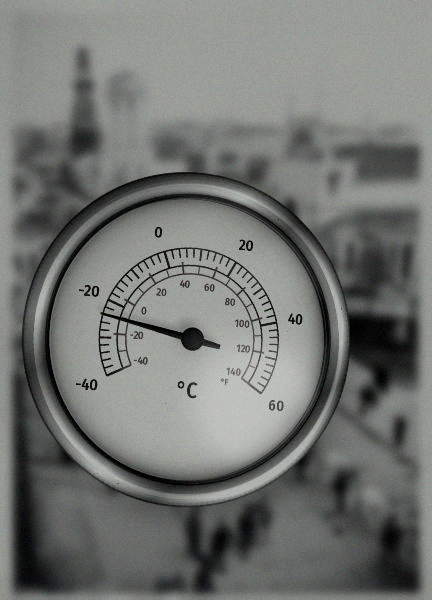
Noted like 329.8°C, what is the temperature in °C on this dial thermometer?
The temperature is -24°C
